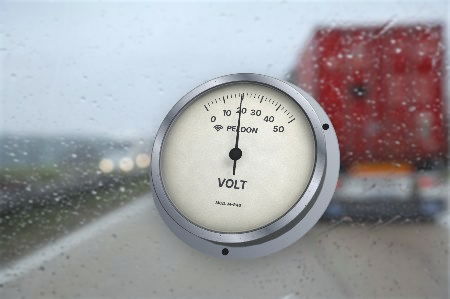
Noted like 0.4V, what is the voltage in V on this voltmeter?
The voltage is 20V
